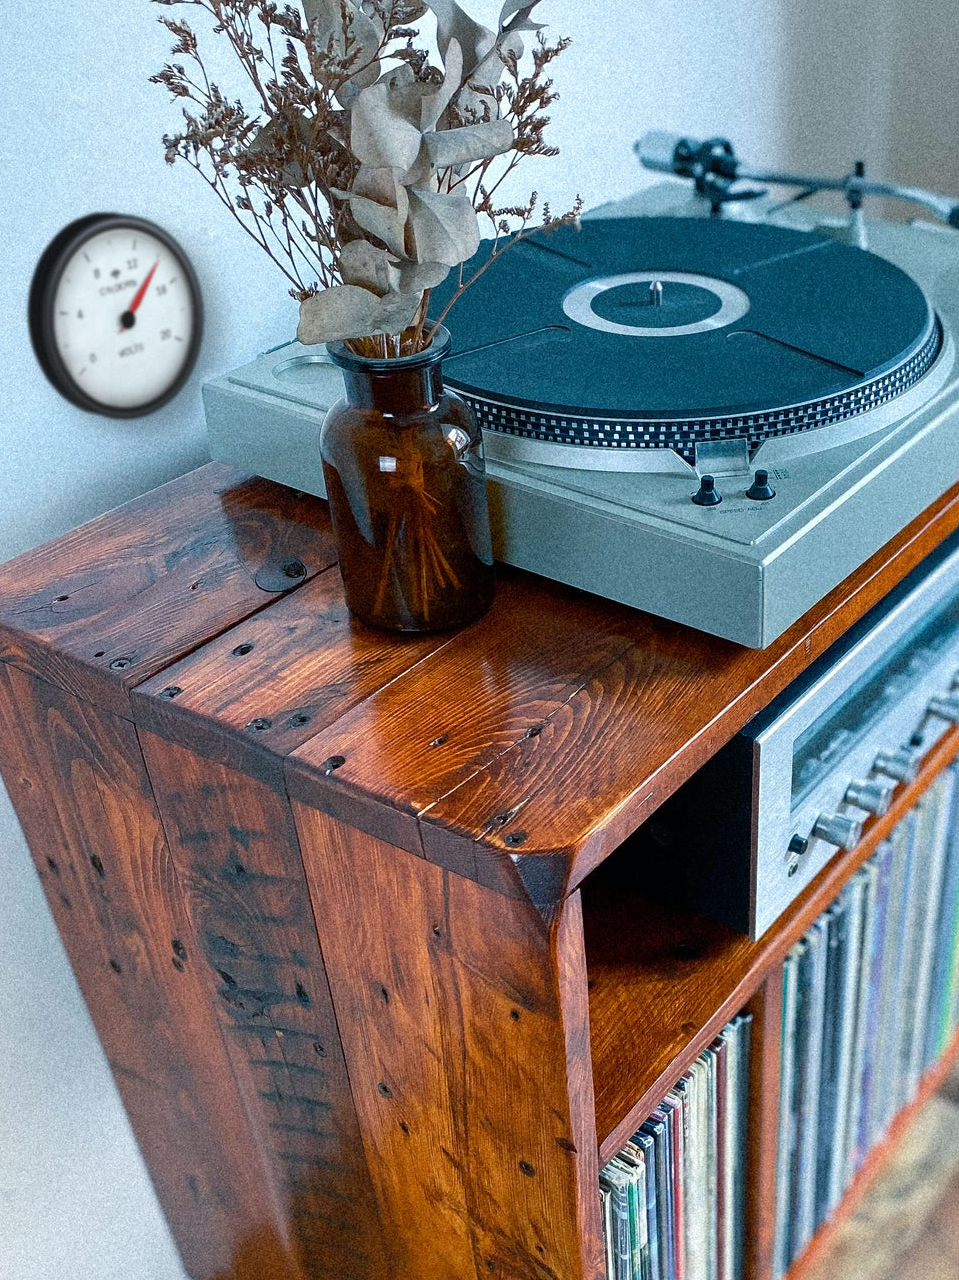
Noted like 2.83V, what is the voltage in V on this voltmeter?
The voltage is 14V
